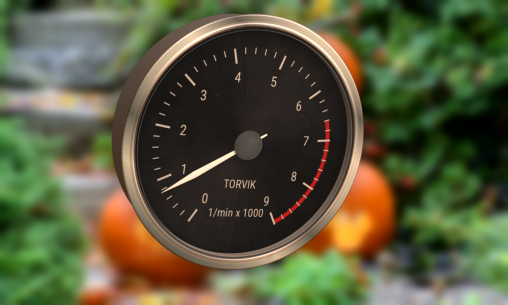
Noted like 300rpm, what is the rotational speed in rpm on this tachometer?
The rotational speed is 800rpm
